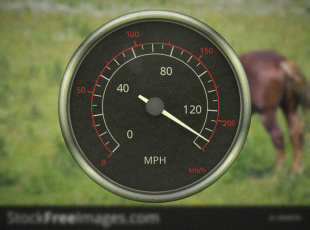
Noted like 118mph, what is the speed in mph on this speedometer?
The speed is 135mph
